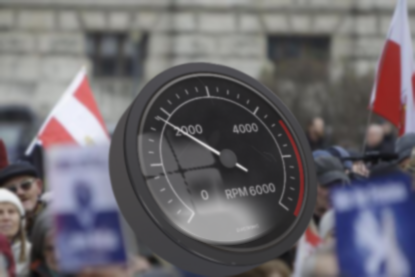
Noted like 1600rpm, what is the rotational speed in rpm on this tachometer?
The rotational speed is 1800rpm
